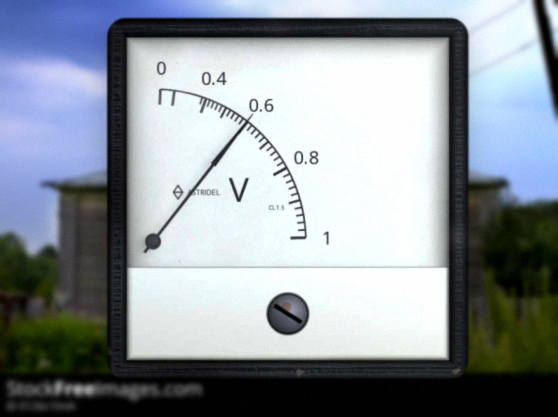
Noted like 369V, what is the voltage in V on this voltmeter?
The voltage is 0.6V
